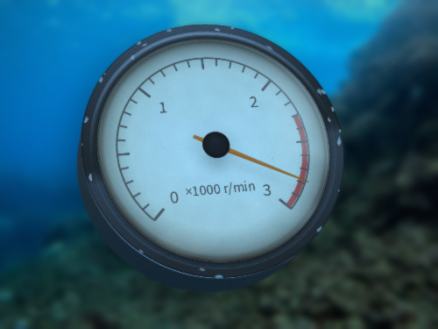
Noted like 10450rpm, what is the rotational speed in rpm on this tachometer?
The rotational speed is 2800rpm
